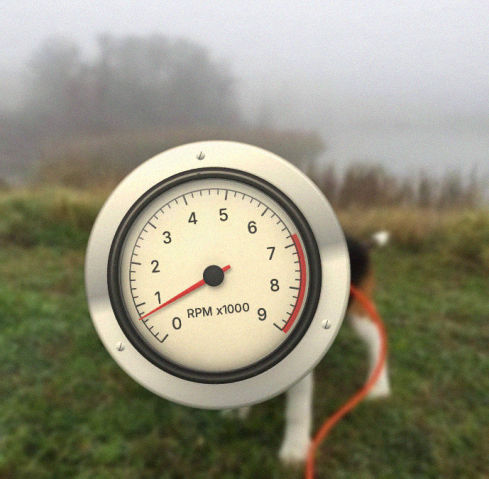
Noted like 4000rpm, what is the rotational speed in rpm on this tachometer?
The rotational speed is 700rpm
